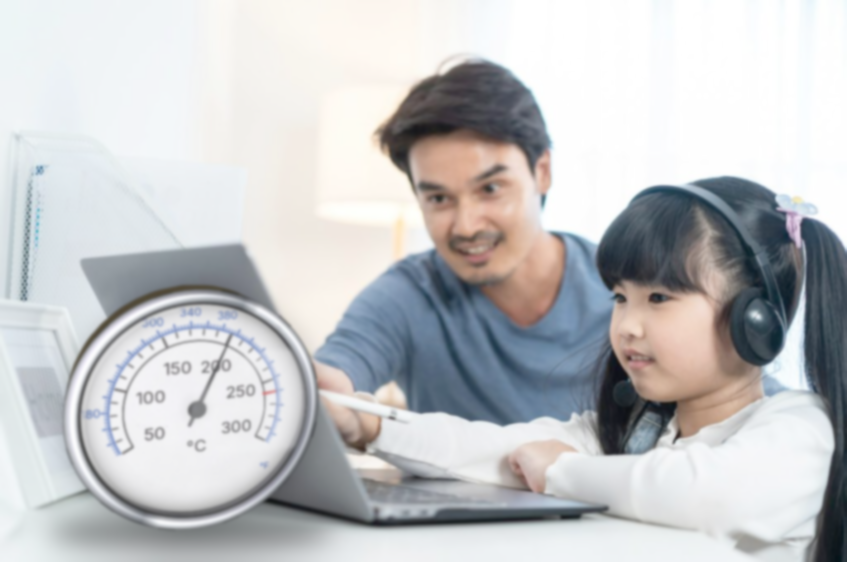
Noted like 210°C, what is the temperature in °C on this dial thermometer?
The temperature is 200°C
